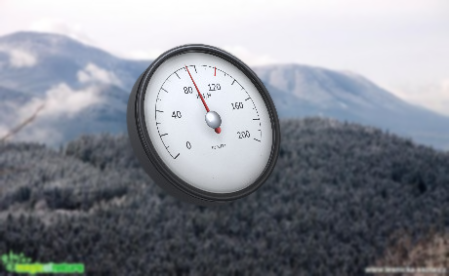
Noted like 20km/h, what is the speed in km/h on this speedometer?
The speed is 90km/h
